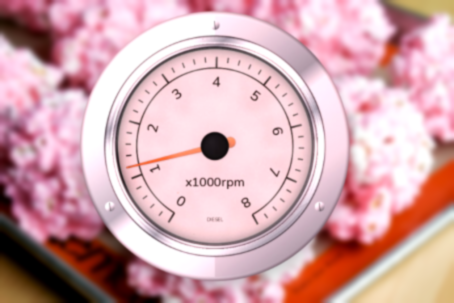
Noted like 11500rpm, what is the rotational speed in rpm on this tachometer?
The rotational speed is 1200rpm
